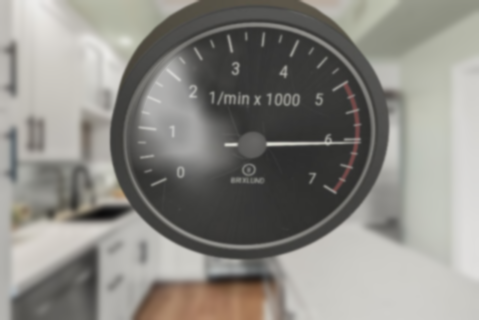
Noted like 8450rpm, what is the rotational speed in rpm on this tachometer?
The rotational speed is 6000rpm
